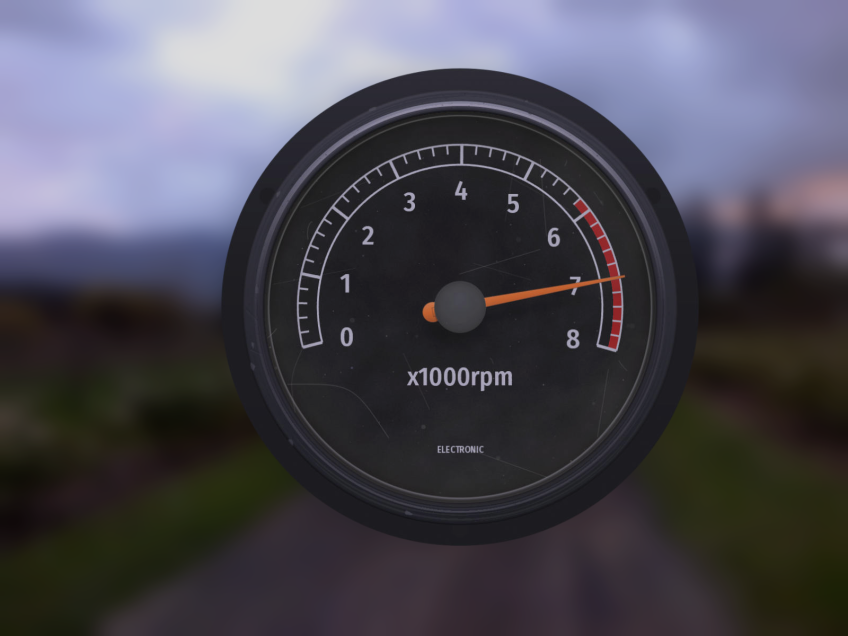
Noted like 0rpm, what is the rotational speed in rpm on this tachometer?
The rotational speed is 7000rpm
